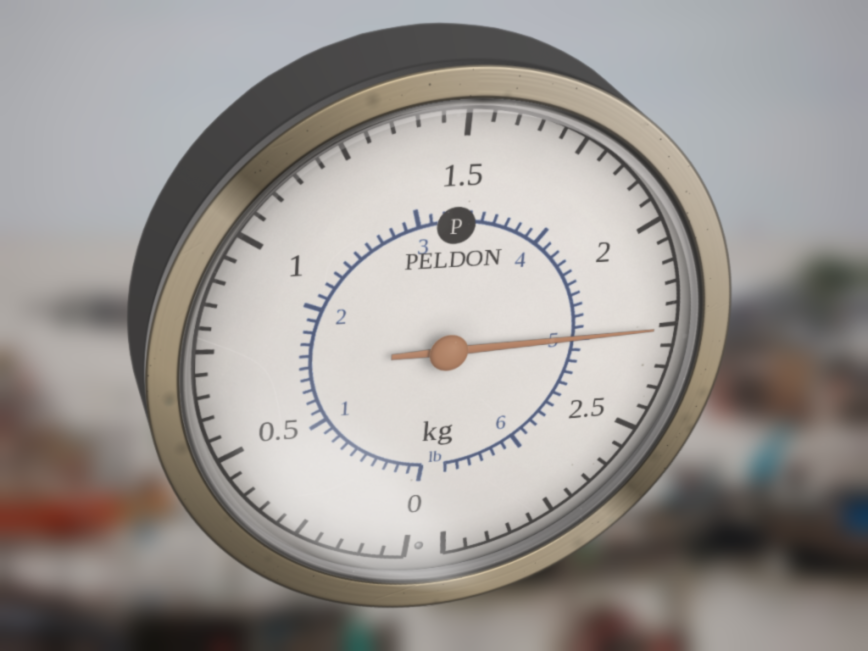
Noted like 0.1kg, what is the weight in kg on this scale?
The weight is 2.25kg
